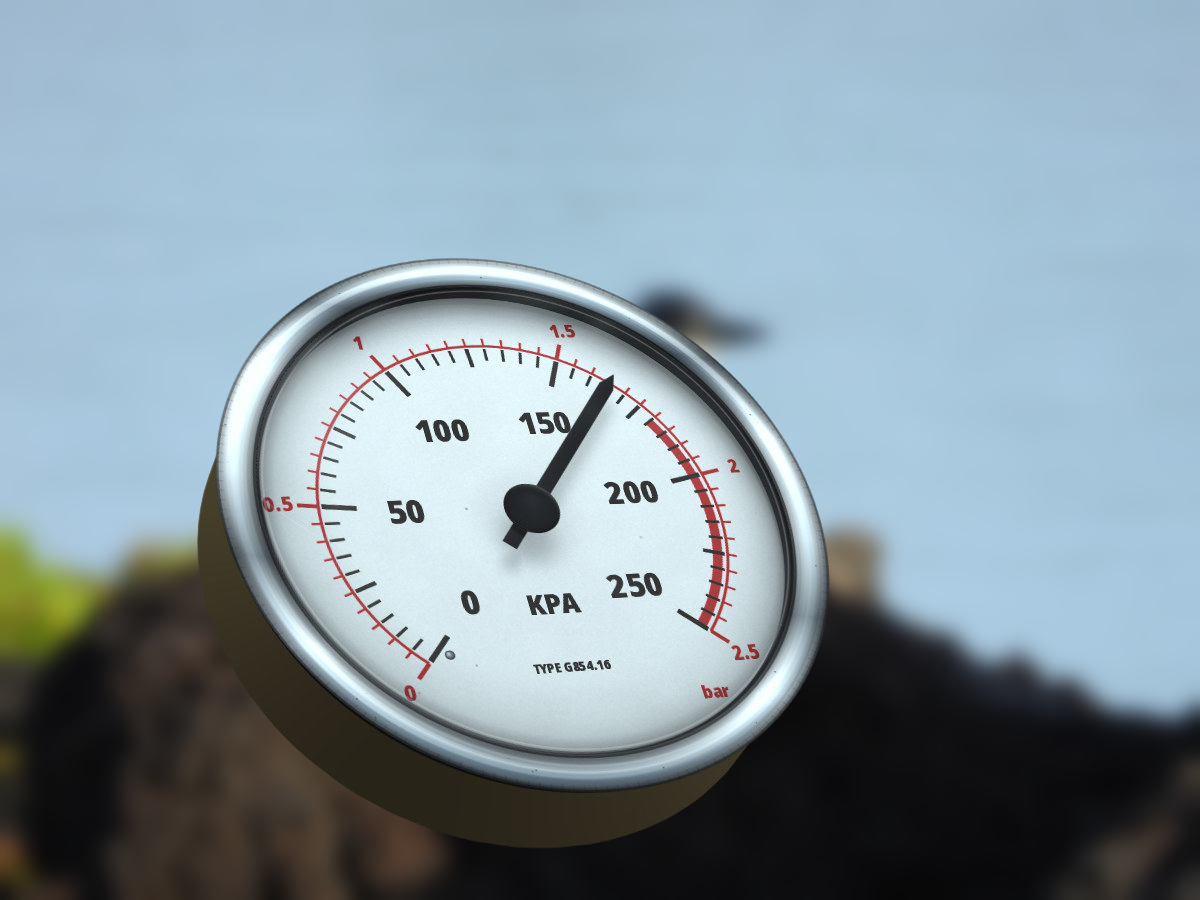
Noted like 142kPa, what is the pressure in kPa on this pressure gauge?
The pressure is 165kPa
